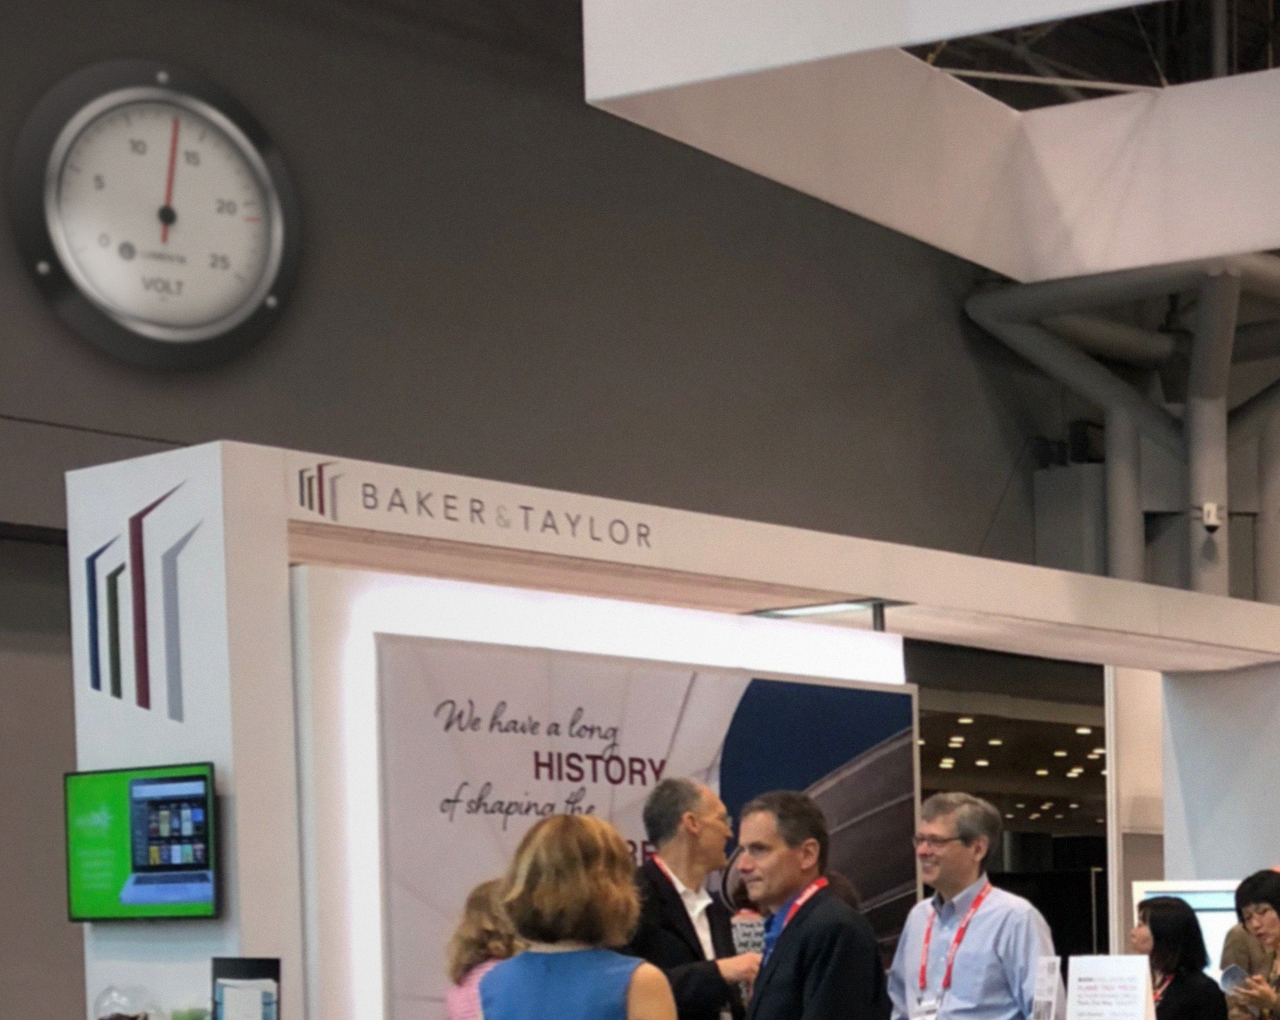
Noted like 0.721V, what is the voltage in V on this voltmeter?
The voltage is 13V
